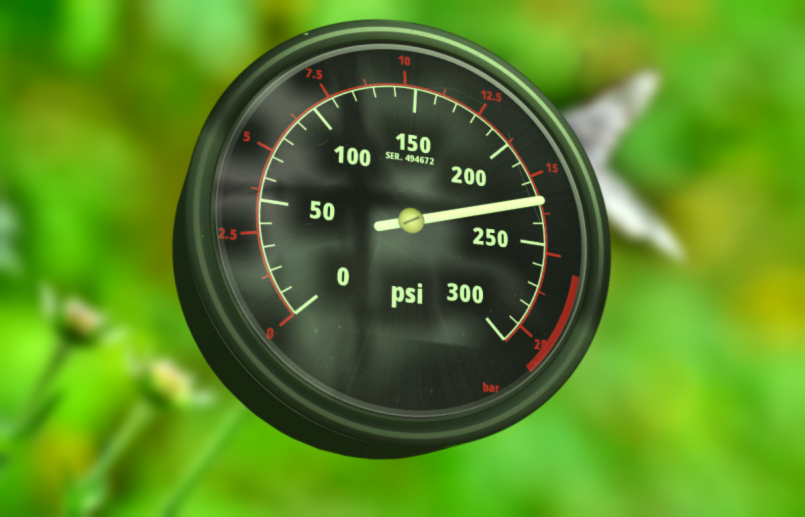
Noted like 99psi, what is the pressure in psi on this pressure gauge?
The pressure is 230psi
